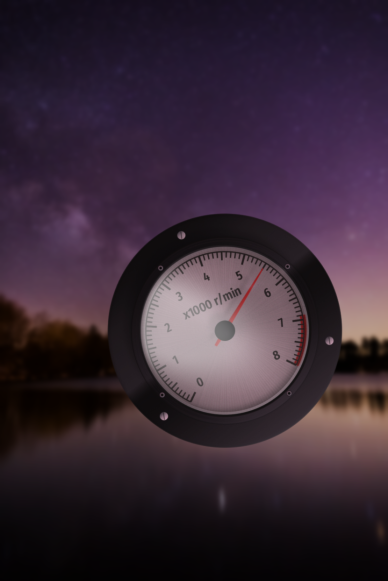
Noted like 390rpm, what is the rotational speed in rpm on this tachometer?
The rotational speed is 5500rpm
